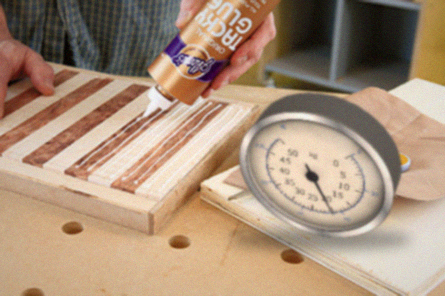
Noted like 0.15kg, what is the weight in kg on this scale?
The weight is 20kg
